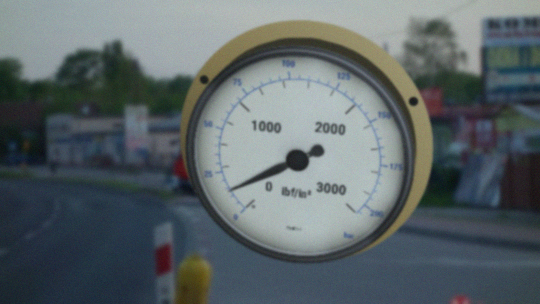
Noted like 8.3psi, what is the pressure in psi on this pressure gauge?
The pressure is 200psi
